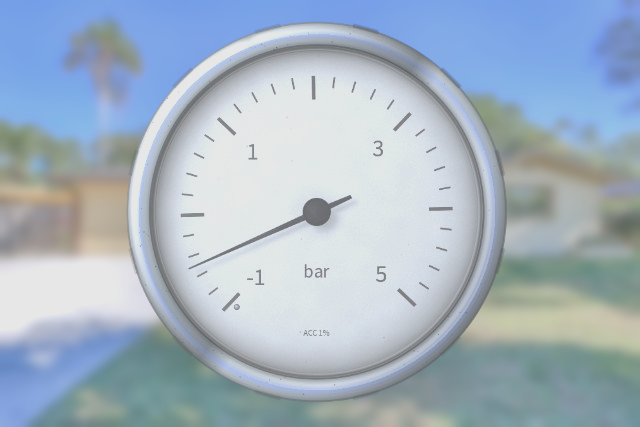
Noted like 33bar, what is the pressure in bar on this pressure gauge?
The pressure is -0.5bar
